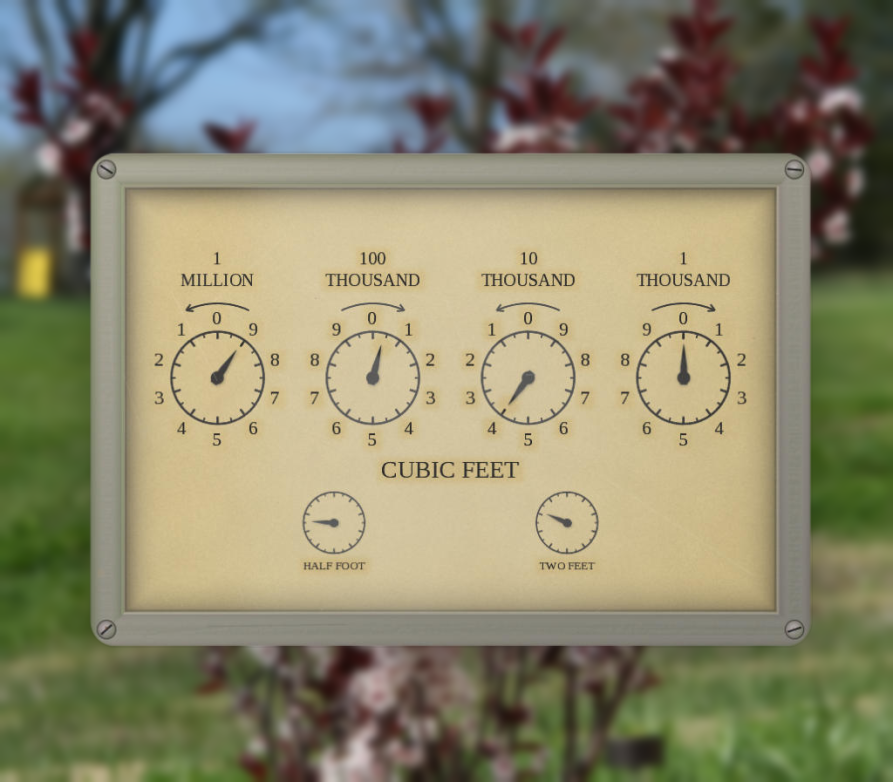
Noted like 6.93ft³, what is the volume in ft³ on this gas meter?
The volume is 904000ft³
